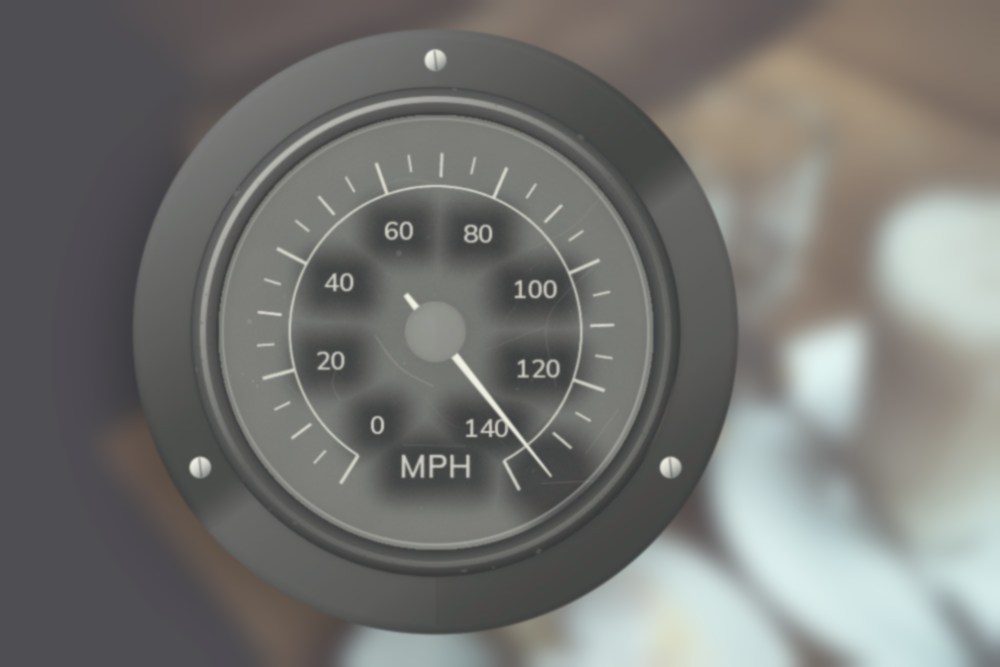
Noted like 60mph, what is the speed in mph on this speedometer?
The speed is 135mph
